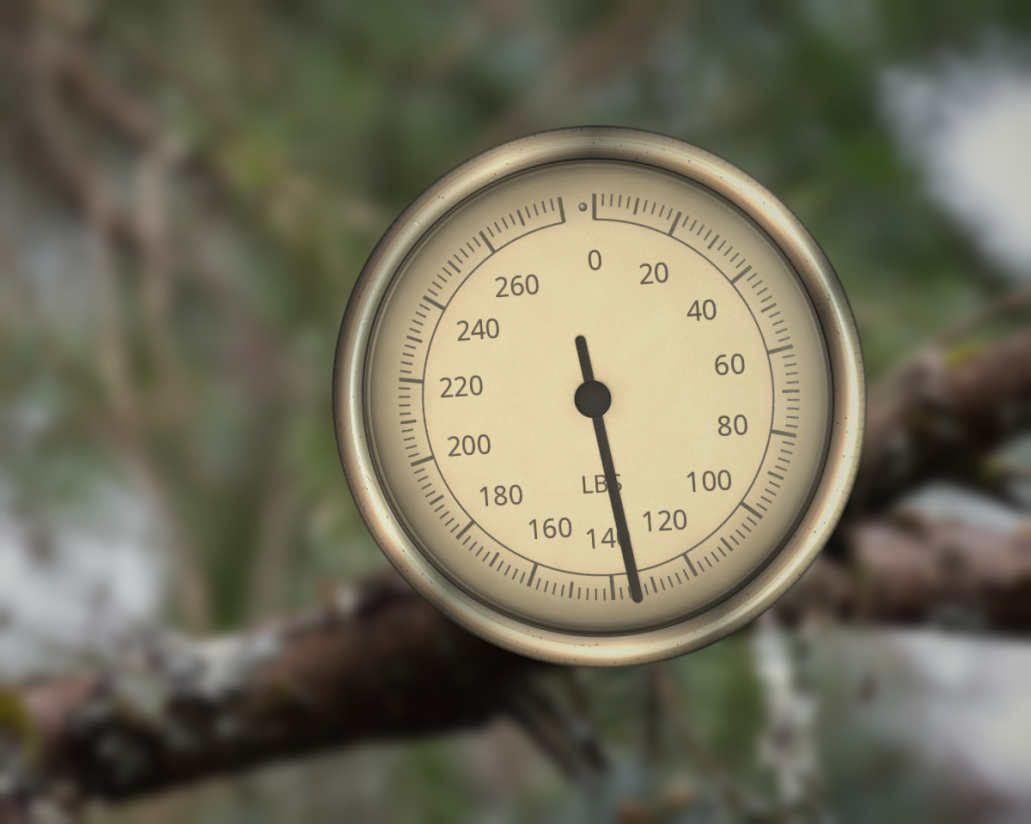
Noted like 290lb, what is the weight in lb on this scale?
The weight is 134lb
